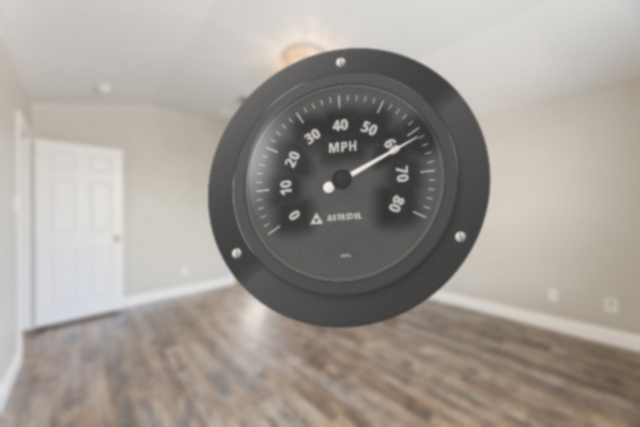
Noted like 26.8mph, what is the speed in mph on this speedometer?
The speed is 62mph
